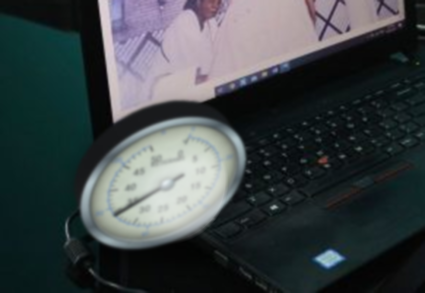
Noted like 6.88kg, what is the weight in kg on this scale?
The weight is 35kg
